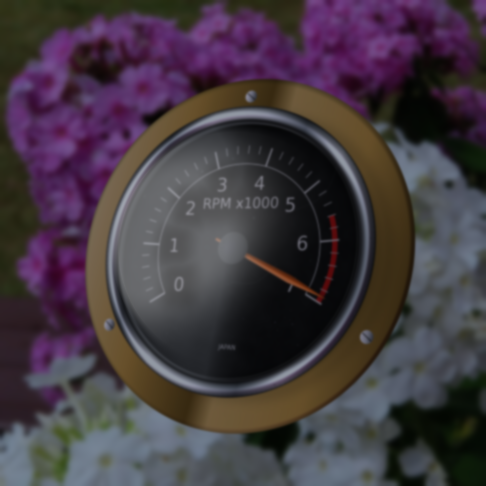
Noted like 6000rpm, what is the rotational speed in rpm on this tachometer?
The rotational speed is 6900rpm
